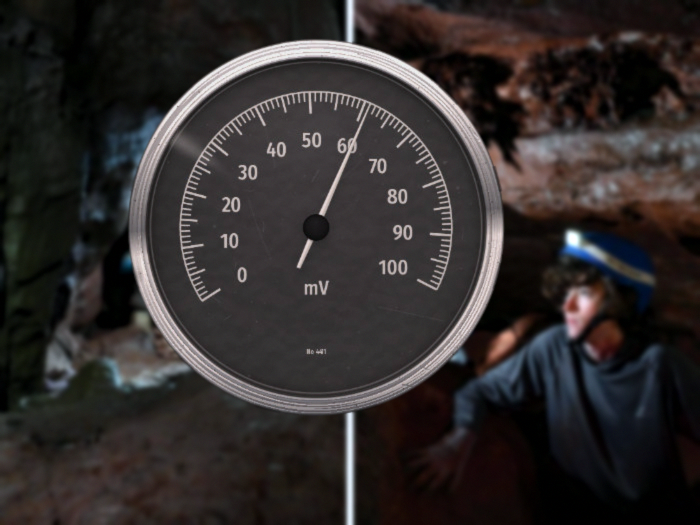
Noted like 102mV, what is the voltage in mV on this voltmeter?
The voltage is 61mV
